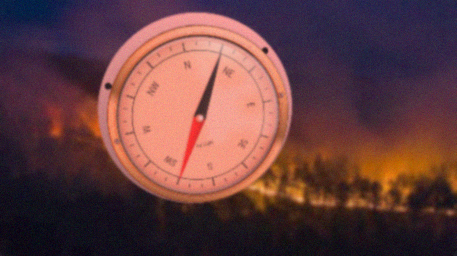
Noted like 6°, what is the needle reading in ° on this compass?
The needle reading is 210°
